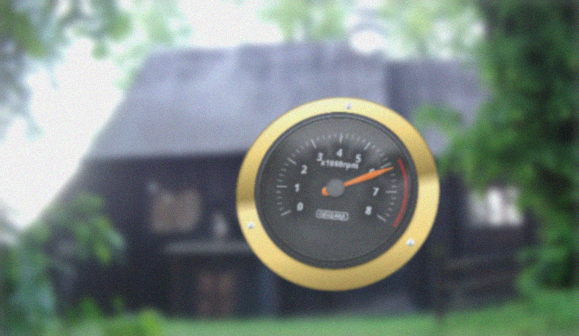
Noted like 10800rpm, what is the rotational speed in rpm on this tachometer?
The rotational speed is 6200rpm
